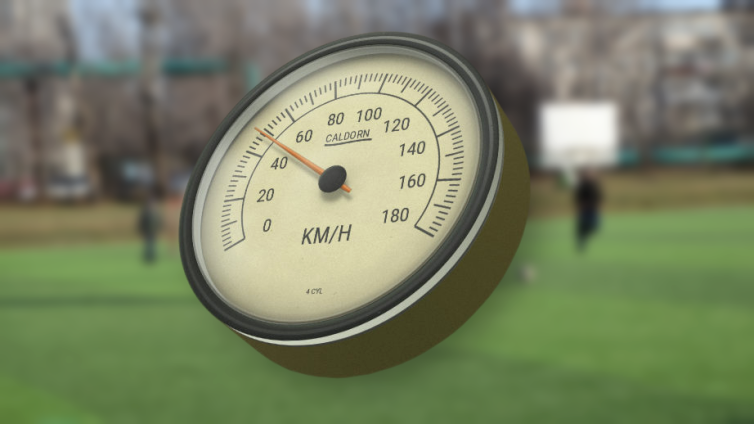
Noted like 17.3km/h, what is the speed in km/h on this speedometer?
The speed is 48km/h
